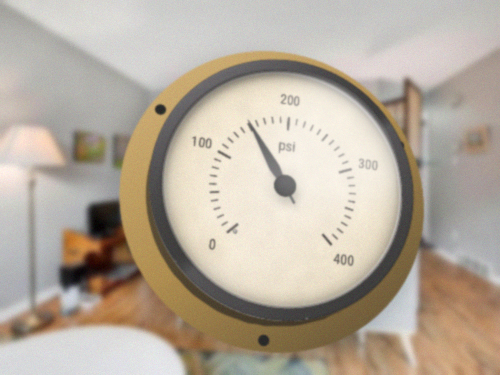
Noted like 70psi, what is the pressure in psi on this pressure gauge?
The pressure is 150psi
